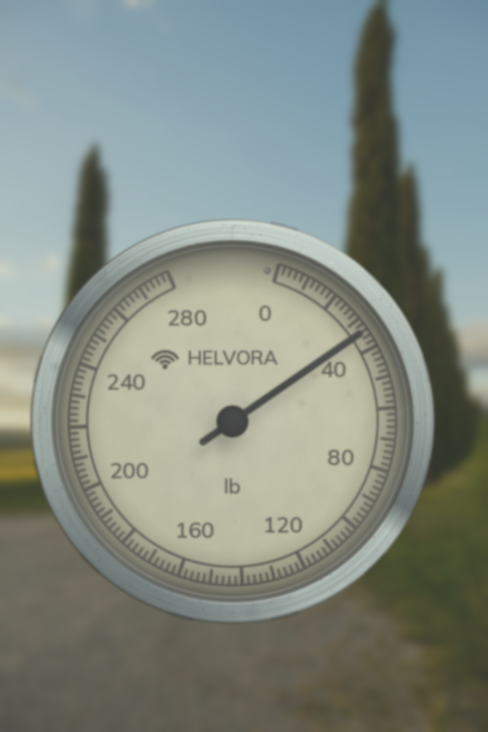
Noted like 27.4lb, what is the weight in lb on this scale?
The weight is 34lb
